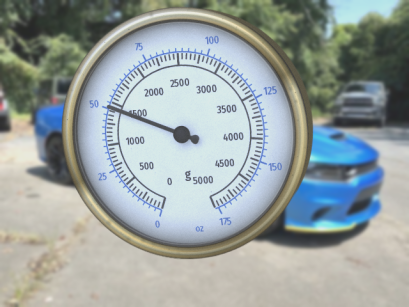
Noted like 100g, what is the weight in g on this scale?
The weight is 1450g
